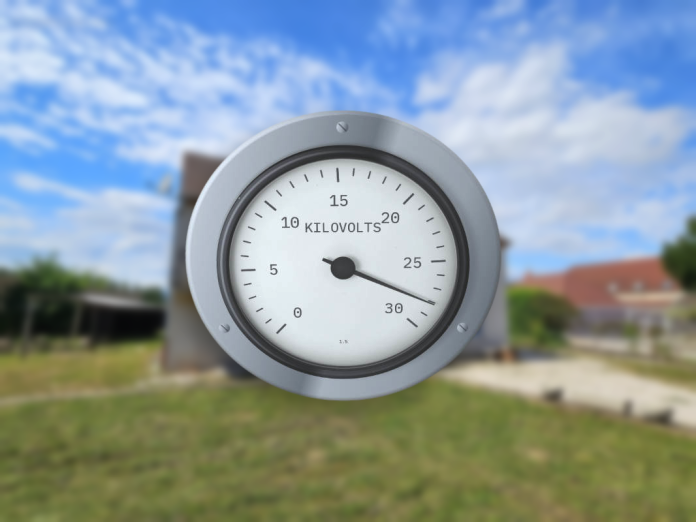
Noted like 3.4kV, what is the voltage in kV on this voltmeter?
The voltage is 28kV
